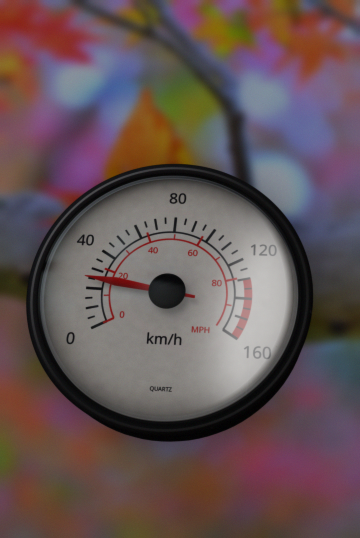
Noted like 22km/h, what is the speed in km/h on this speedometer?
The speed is 25km/h
